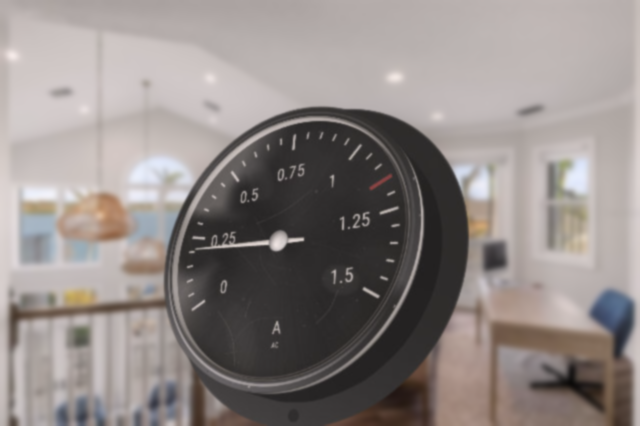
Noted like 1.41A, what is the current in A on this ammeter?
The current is 0.2A
